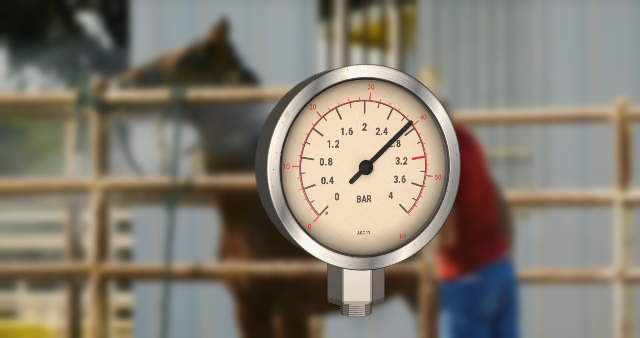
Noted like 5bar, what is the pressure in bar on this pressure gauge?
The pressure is 2.7bar
